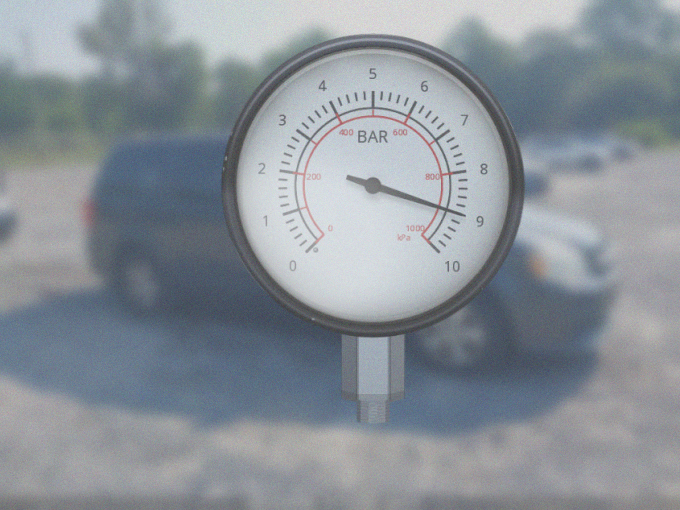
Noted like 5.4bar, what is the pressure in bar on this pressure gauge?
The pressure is 9bar
